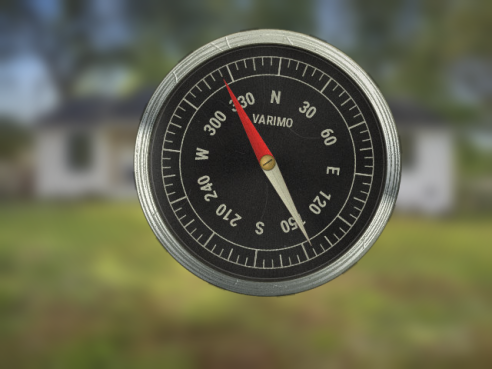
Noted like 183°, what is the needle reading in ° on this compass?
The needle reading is 325°
